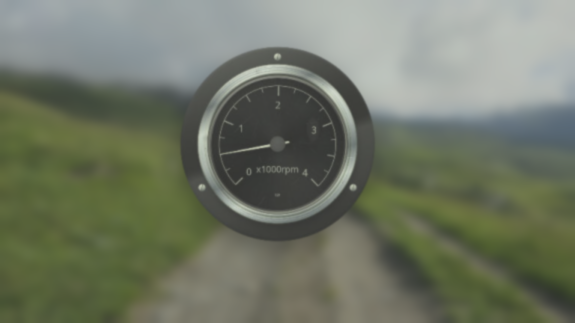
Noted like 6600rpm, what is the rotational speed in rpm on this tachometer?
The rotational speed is 500rpm
